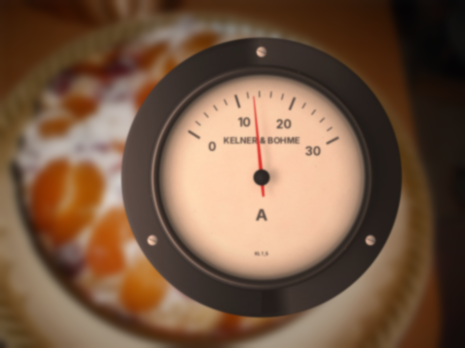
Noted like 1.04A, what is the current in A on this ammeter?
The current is 13A
